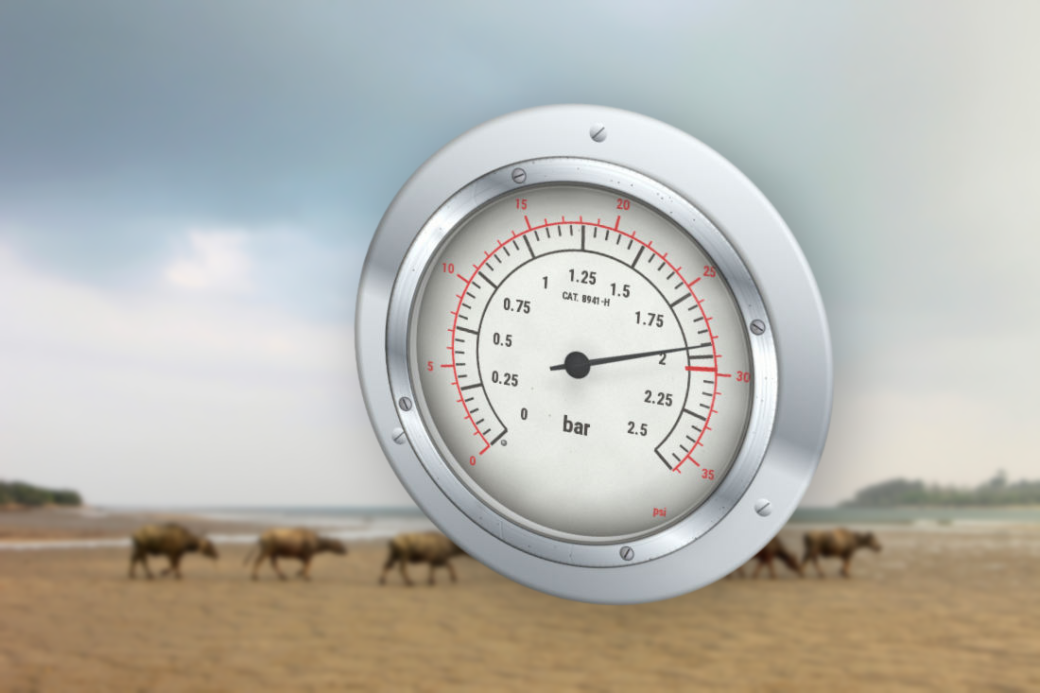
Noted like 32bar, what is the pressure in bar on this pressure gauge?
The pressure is 1.95bar
